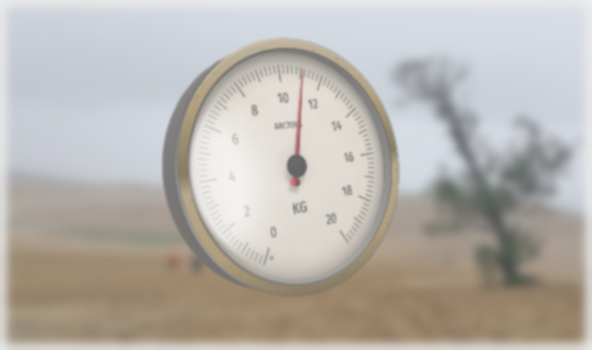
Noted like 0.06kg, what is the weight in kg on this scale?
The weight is 11kg
